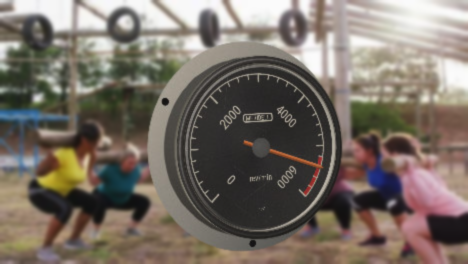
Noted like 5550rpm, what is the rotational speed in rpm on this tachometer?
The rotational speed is 5400rpm
